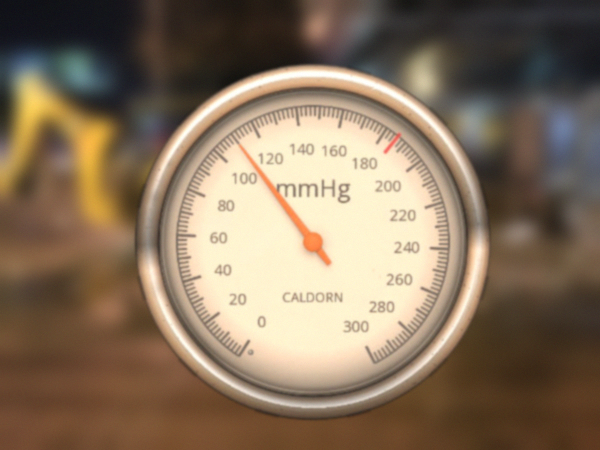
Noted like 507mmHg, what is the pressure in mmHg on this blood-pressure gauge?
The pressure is 110mmHg
